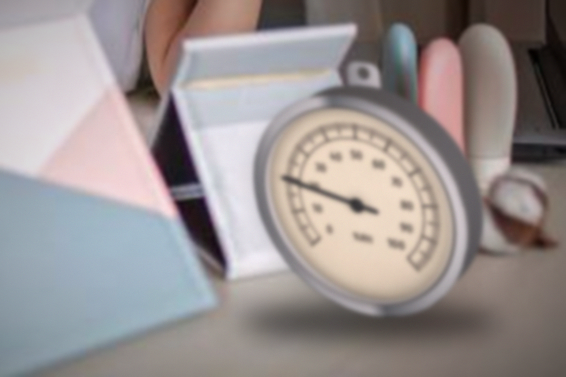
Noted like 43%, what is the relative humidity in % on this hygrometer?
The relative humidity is 20%
